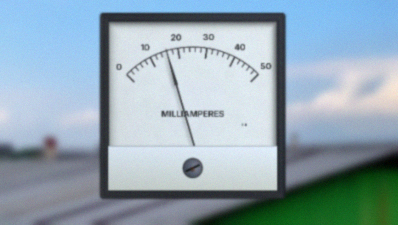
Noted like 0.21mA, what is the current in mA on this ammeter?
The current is 16mA
